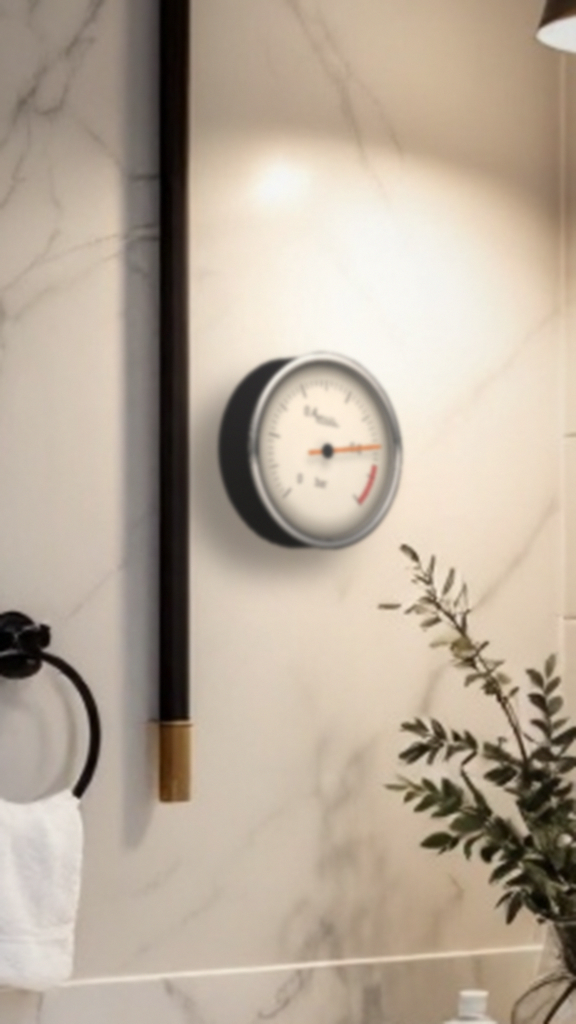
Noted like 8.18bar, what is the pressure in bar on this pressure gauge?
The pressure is 0.8bar
